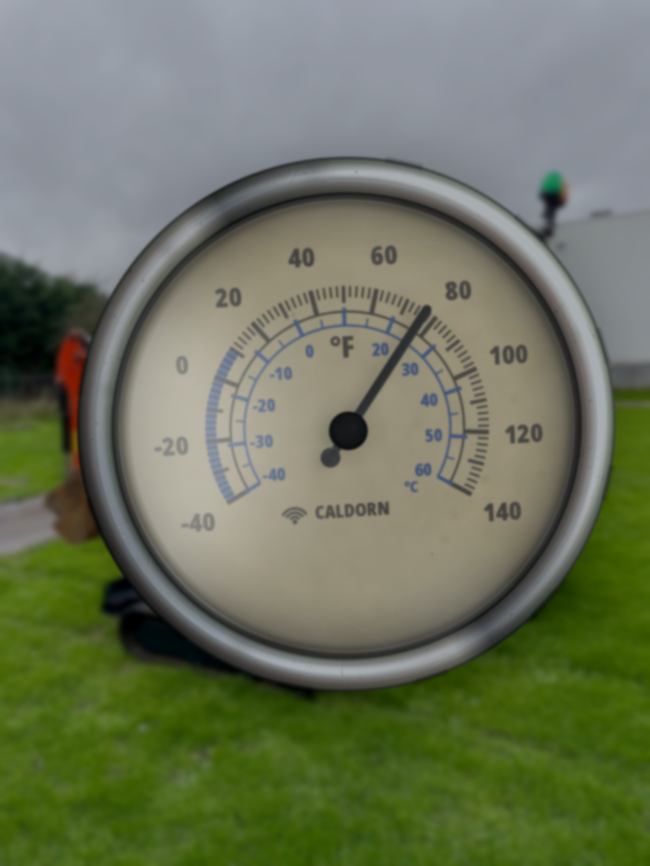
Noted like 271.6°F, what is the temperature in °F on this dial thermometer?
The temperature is 76°F
